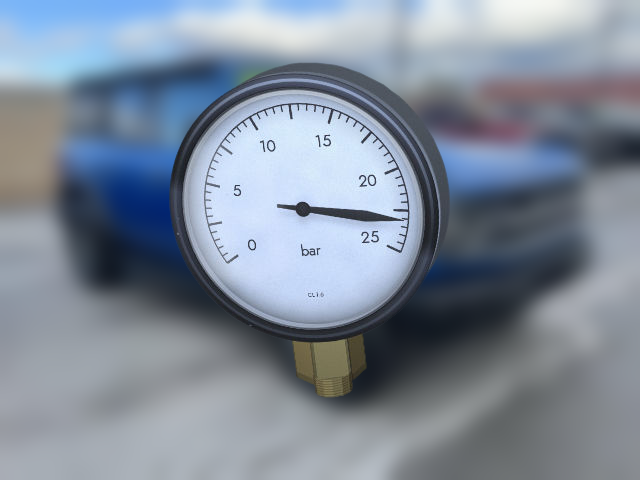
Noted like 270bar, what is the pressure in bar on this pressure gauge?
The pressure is 23bar
